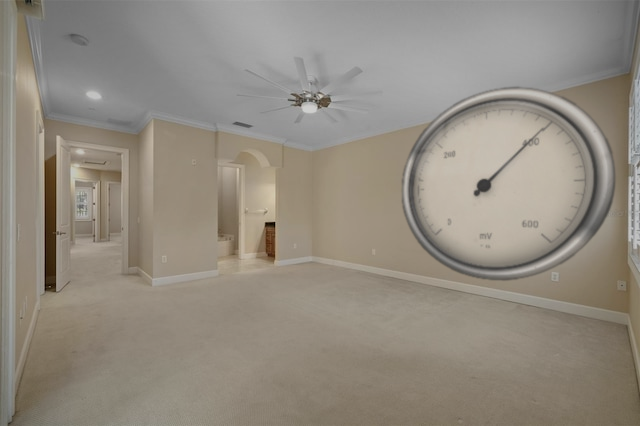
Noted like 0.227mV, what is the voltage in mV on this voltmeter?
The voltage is 400mV
